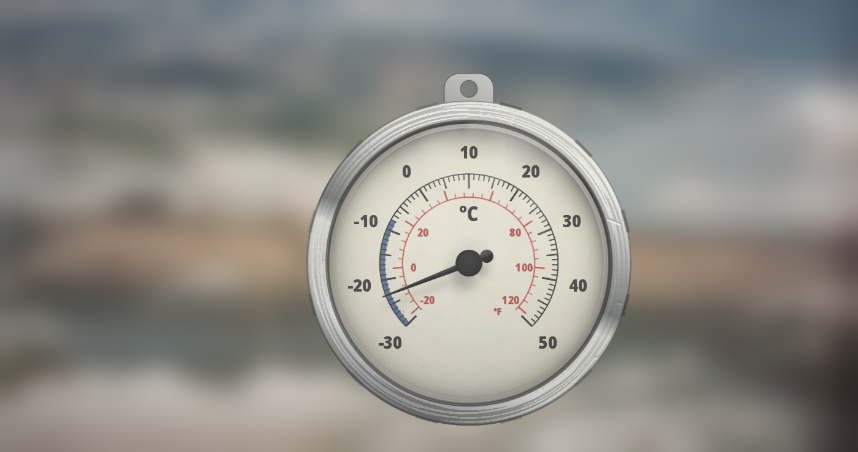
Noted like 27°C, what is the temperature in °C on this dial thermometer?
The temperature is -23°C
